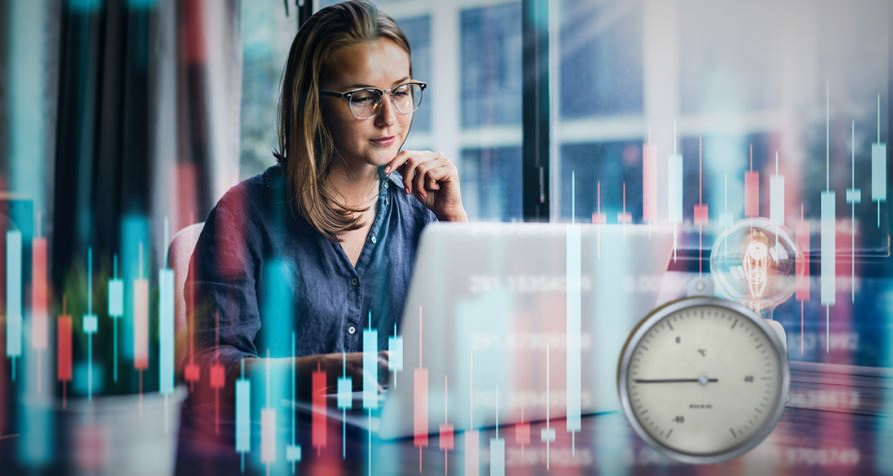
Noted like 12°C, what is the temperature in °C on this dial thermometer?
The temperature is -20°C
